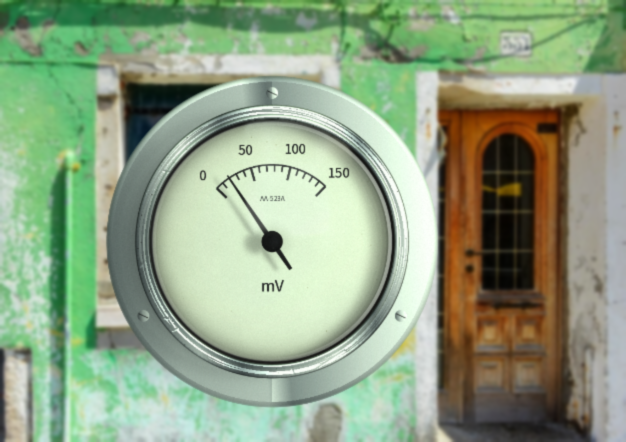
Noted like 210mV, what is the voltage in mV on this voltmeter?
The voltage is 20mV
